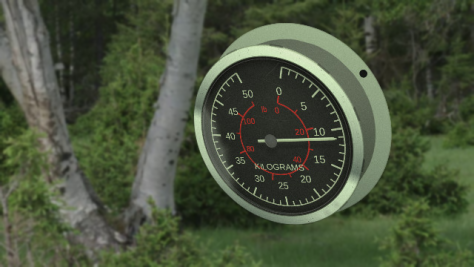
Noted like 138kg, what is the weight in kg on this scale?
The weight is 11kg
